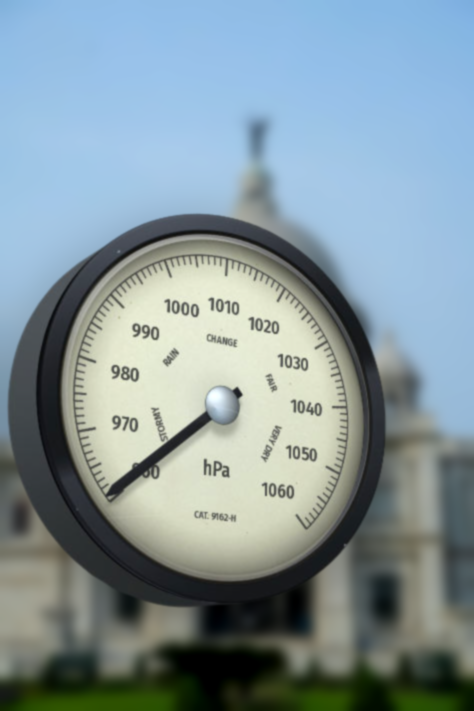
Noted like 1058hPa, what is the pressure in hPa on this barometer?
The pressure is 961hPa
